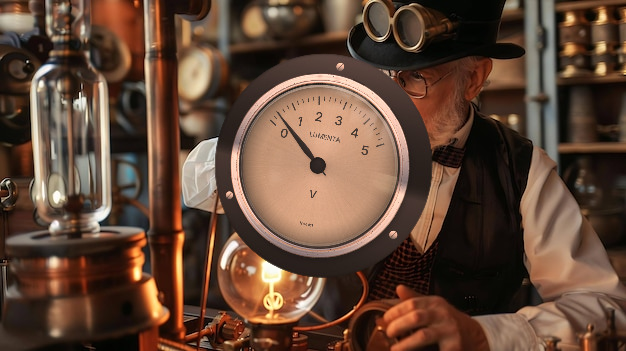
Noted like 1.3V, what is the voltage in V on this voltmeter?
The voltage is 0.4V
